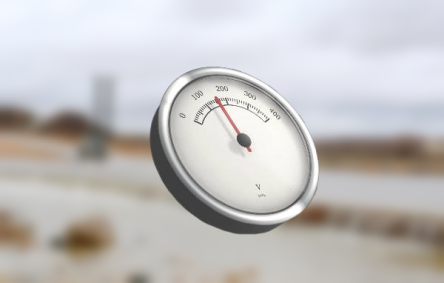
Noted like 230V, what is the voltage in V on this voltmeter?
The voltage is 150V
